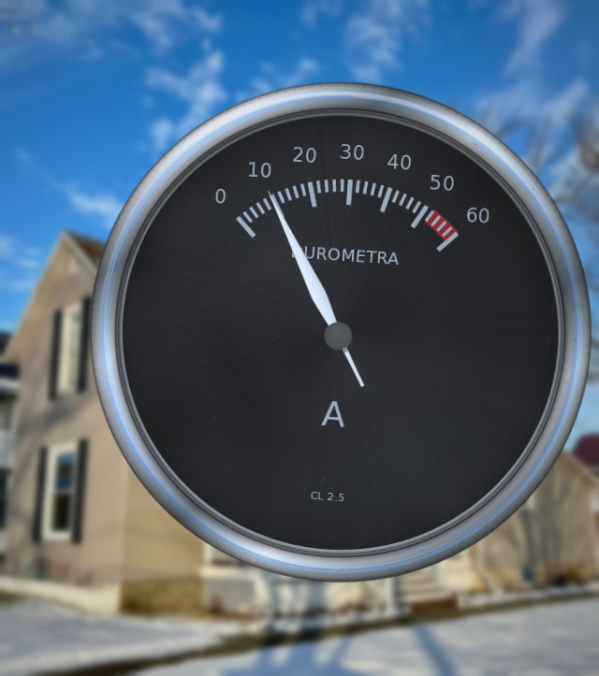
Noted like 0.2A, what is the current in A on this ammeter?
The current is 10A
